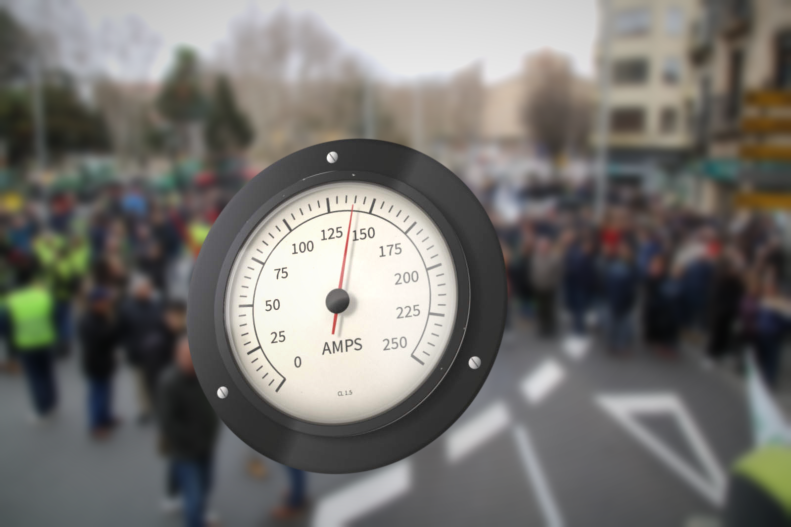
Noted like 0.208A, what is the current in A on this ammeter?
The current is 140A
